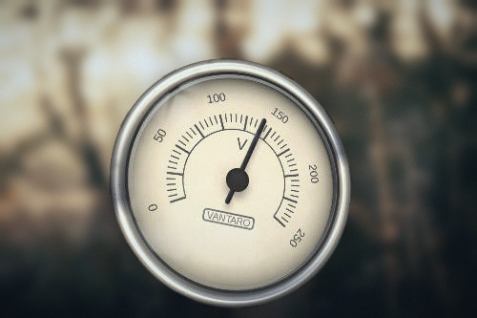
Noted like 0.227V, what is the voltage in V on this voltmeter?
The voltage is 140V
